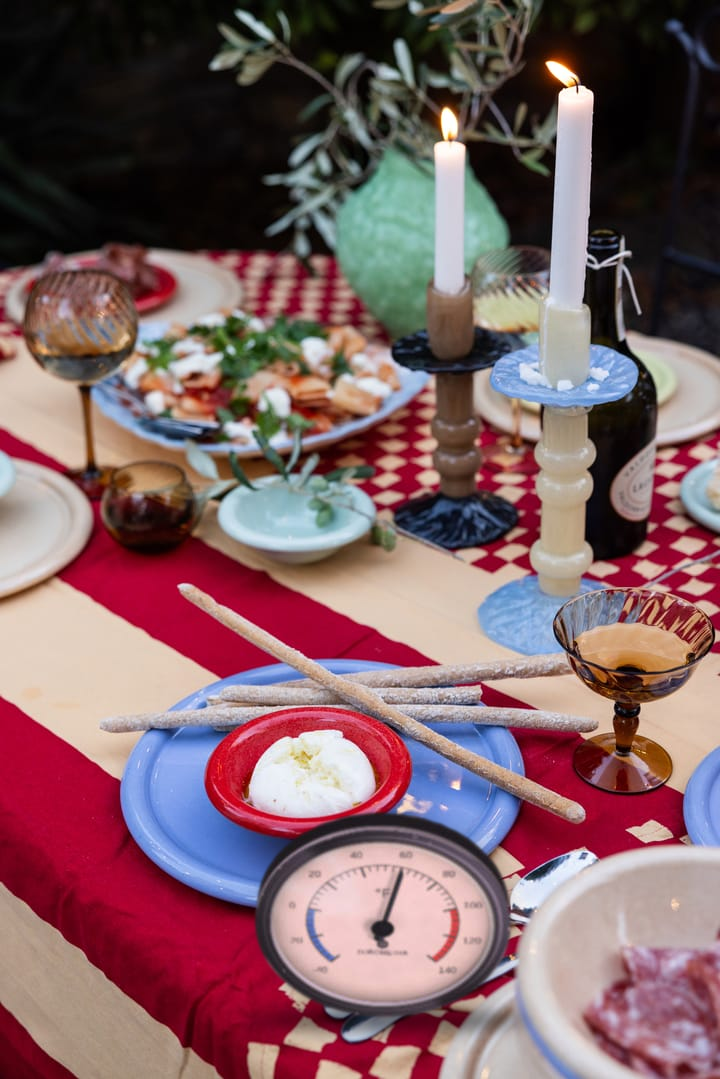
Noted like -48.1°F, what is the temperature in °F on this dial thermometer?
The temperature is 60°F
